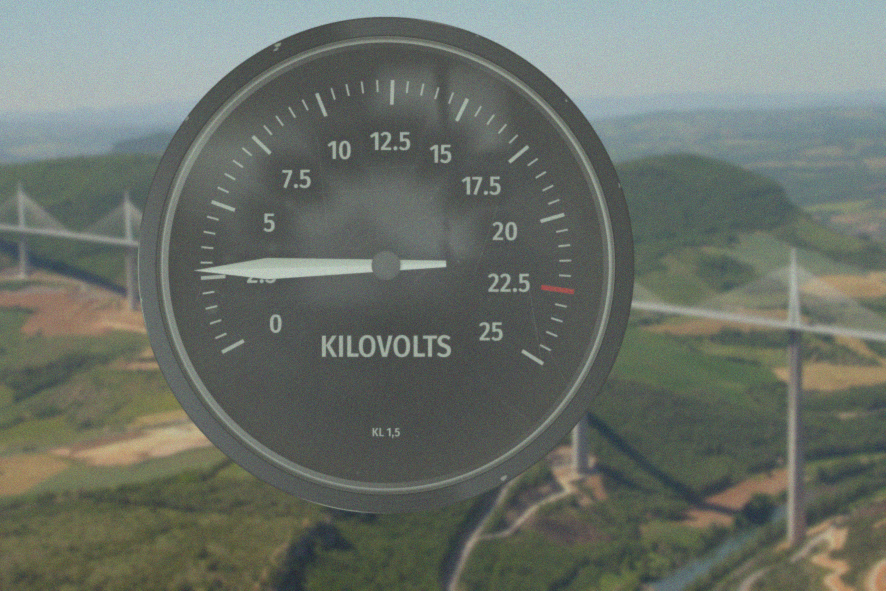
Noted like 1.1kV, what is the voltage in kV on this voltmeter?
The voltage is 2.75kV
